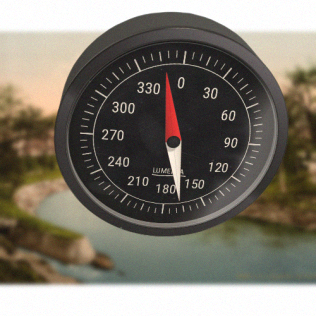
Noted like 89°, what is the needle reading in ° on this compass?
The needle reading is 347.5°
